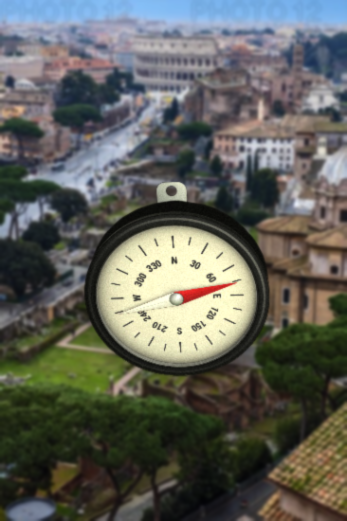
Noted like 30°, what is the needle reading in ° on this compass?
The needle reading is 75°
